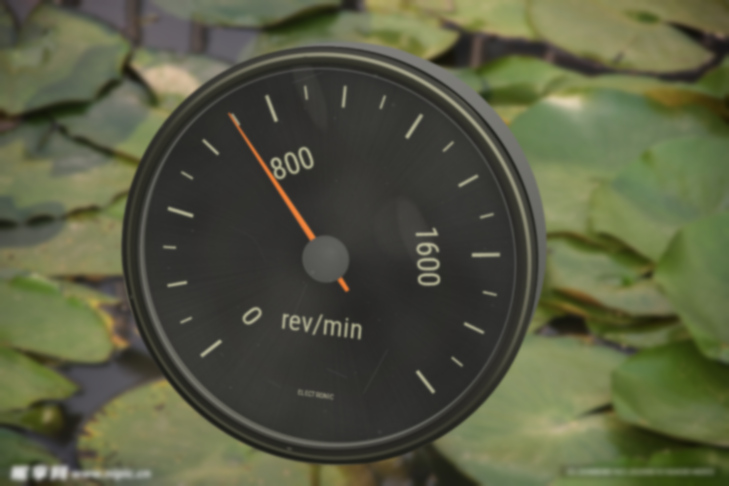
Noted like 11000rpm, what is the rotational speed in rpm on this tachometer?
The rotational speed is 700rpm
